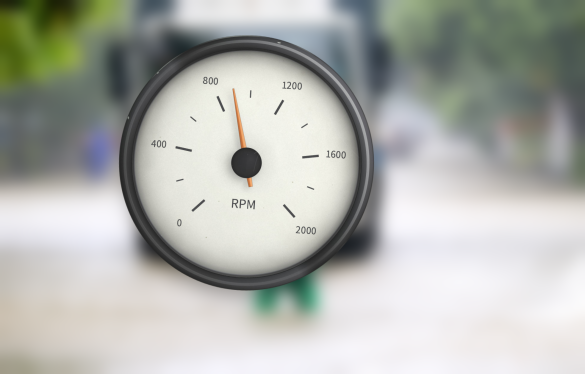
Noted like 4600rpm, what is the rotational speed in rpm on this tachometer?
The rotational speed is 900rpm
